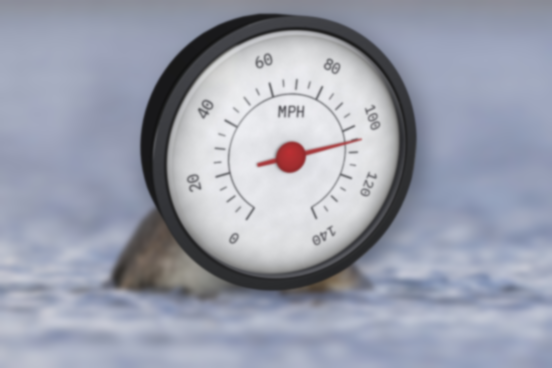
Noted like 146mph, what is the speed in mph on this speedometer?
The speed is 105mph
